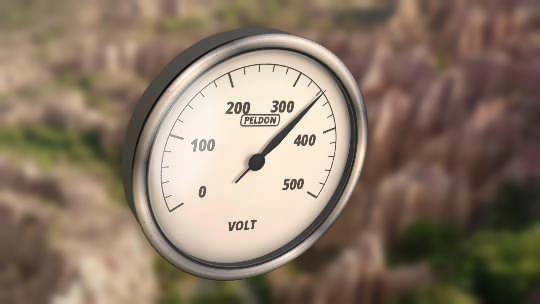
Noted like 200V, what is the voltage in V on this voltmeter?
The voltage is 340V
